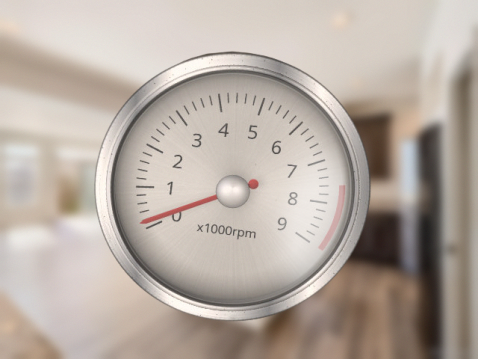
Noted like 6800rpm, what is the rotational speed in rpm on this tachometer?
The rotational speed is 200rpm
